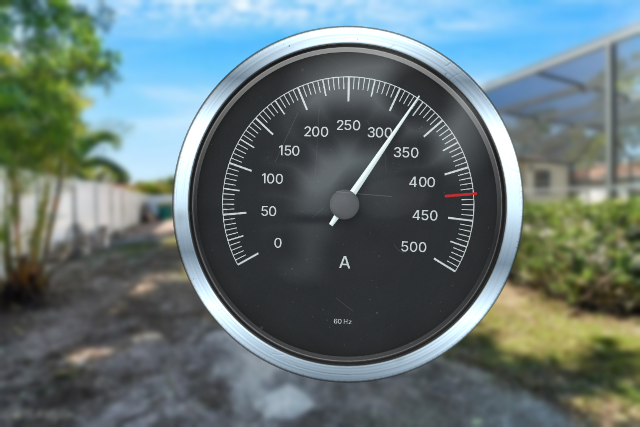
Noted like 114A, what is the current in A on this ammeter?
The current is 320A
